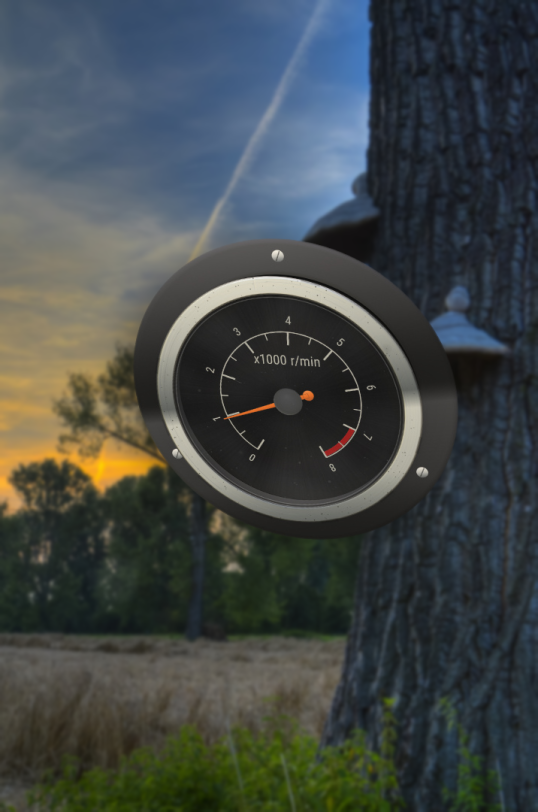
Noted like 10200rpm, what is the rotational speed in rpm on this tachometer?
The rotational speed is 1000rpm
